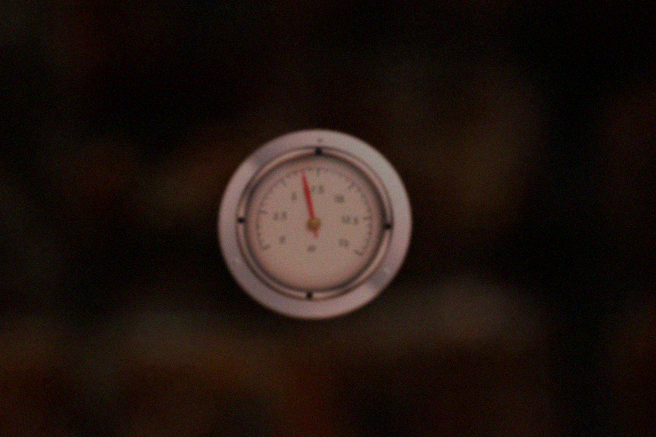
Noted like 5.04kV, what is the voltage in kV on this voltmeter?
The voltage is 6.5kV
